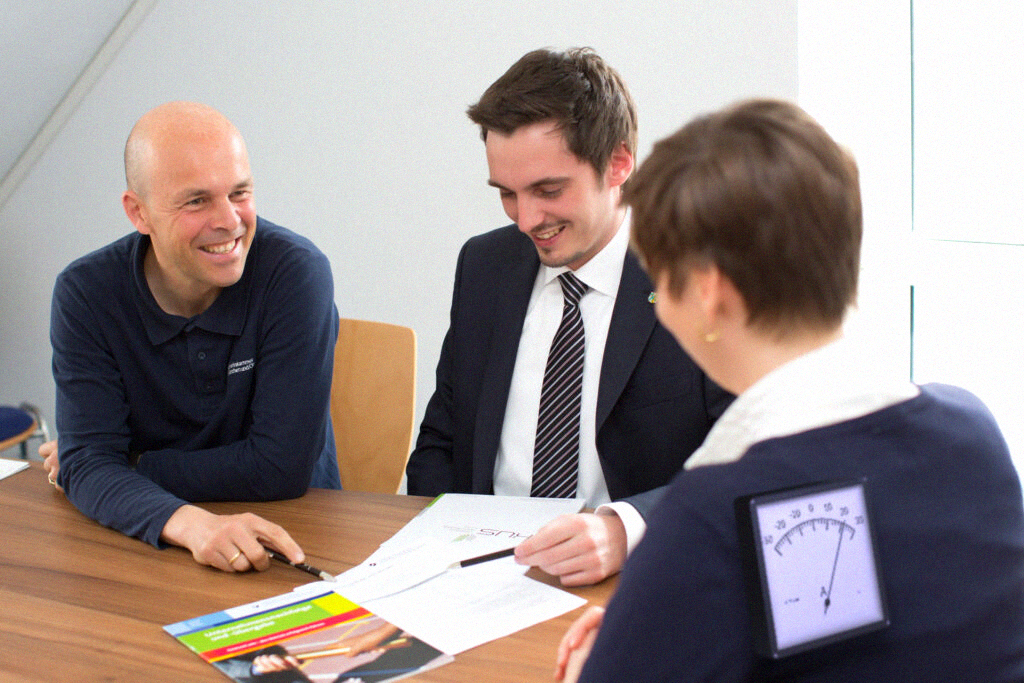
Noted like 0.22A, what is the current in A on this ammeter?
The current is 20A
